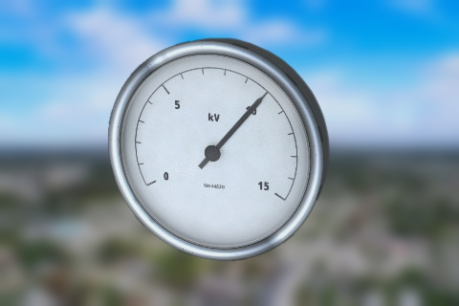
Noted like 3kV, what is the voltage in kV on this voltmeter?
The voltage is 10kV
